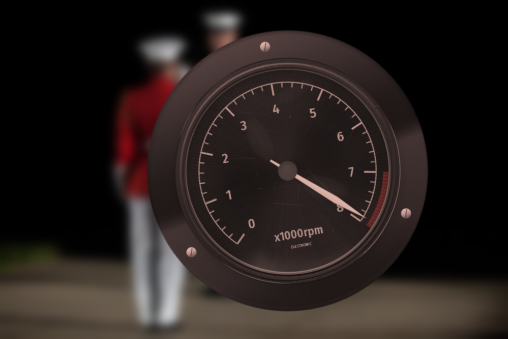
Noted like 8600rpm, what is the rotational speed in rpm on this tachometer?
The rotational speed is 7900rpm
